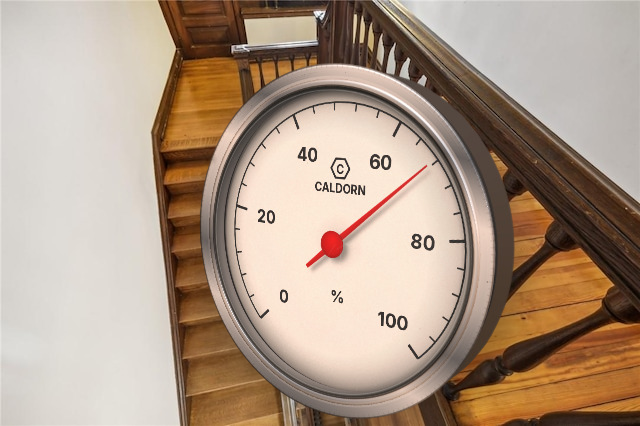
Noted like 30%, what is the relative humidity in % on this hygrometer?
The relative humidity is 68%
